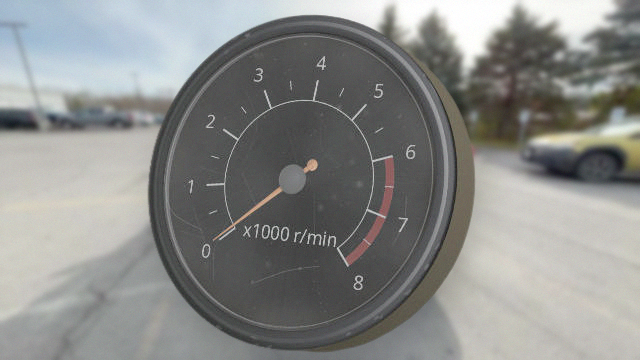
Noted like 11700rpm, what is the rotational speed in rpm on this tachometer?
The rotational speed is 0rpm
